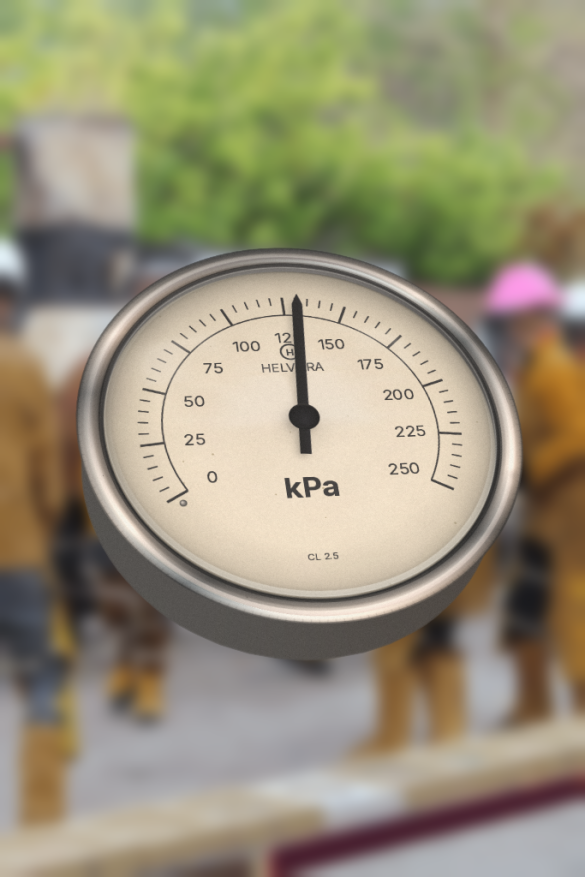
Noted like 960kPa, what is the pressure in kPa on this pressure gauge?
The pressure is 130kPa
